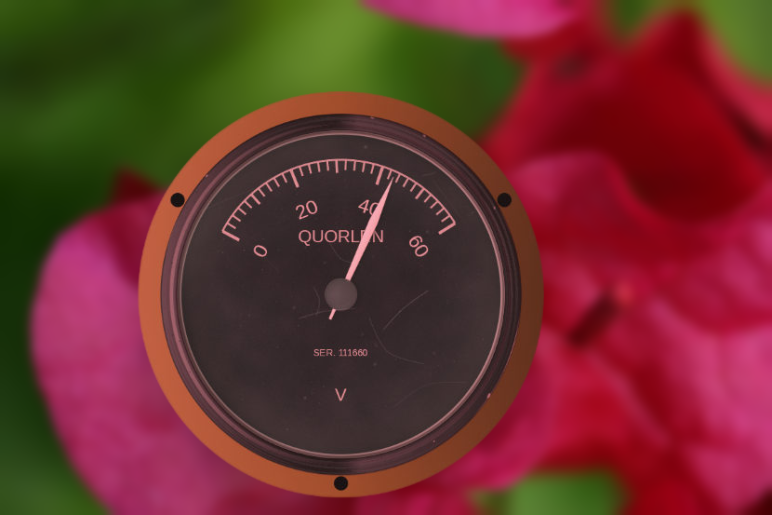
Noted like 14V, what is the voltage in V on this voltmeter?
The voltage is 43V
